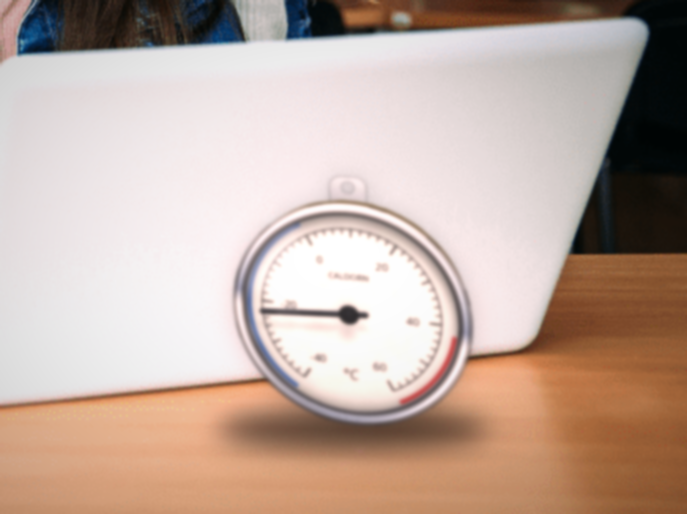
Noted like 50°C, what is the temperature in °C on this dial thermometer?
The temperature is -22°C
